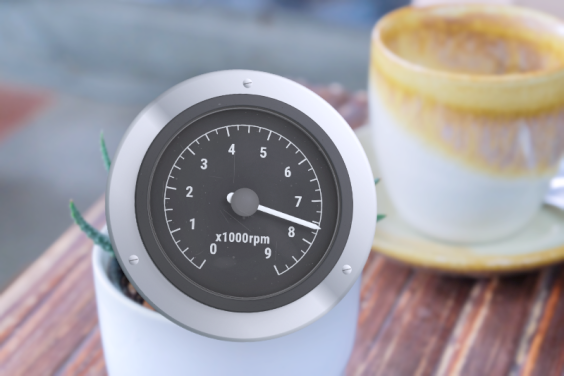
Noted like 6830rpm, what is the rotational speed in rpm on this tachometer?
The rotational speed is 7625rpm
